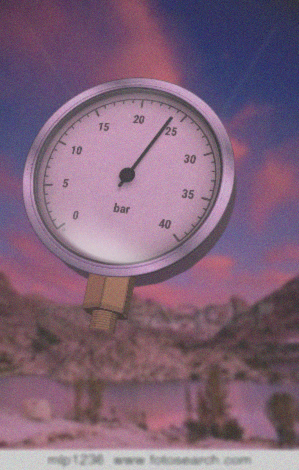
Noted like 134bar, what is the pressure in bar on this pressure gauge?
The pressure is 24bar
